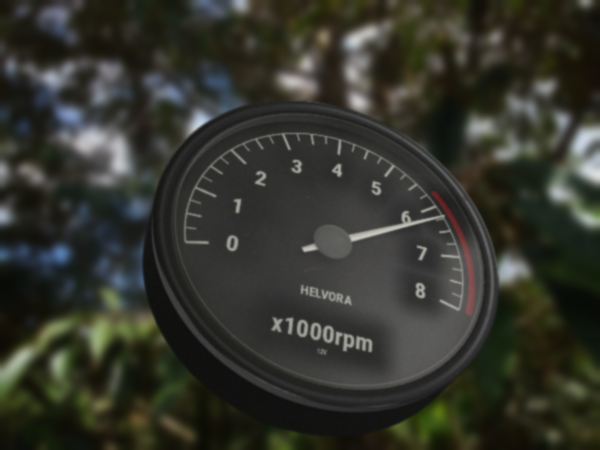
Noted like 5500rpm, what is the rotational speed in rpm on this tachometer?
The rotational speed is 6250rpm
